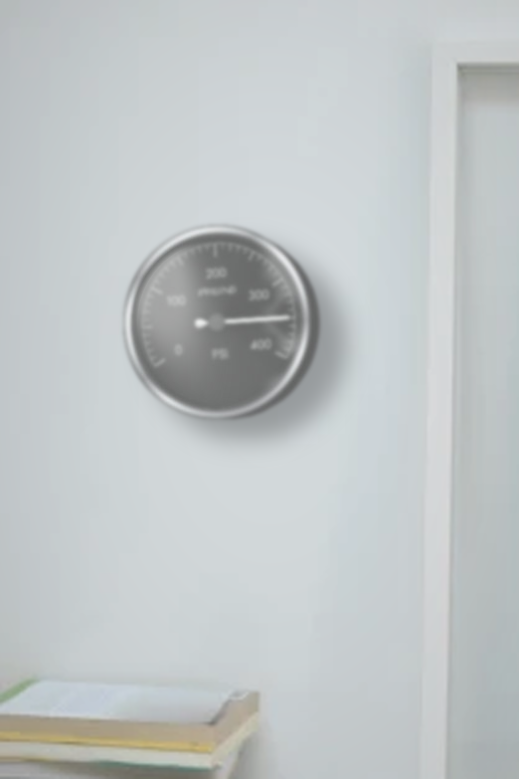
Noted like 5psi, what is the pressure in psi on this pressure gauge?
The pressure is 350psi
